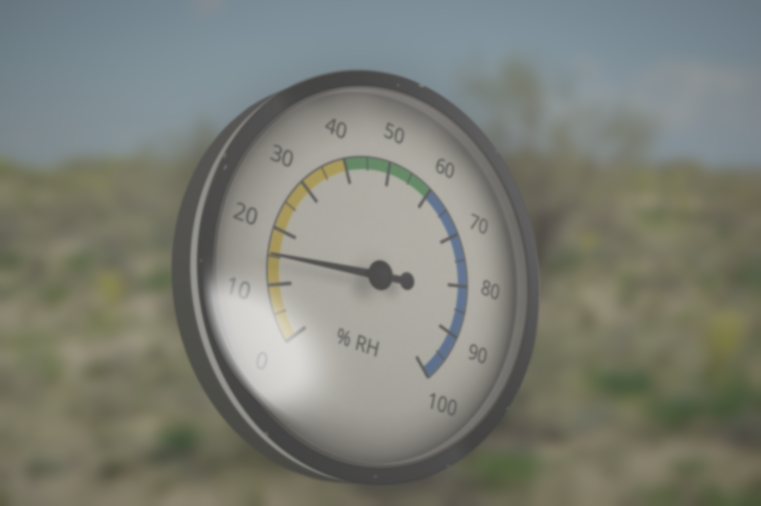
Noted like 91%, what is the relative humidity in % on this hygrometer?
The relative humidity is 15%
